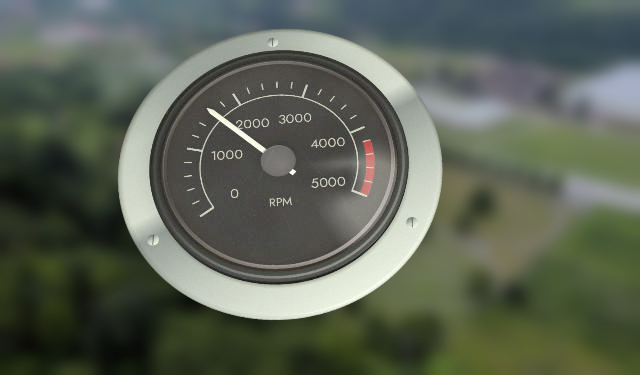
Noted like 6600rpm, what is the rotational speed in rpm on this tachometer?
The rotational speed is 1600rpm
